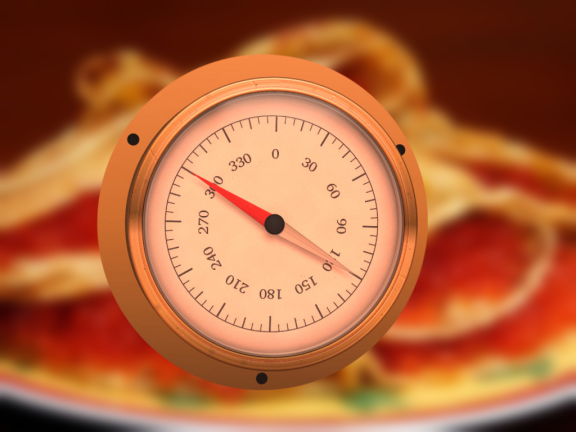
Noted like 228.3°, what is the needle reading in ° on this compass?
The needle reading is 300°
